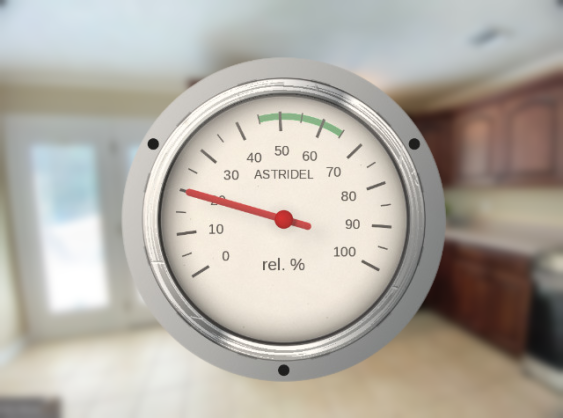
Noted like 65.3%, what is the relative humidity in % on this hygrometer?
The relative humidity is 20%
